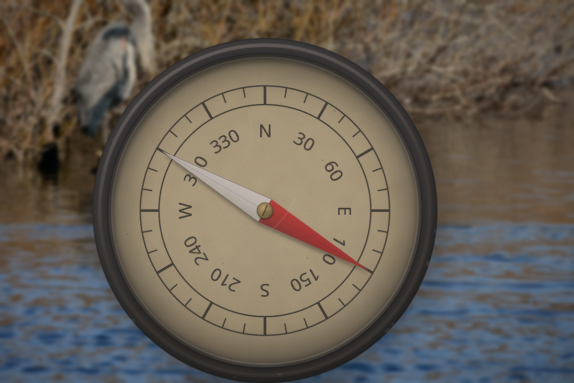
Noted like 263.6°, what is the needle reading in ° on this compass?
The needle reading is 120°
